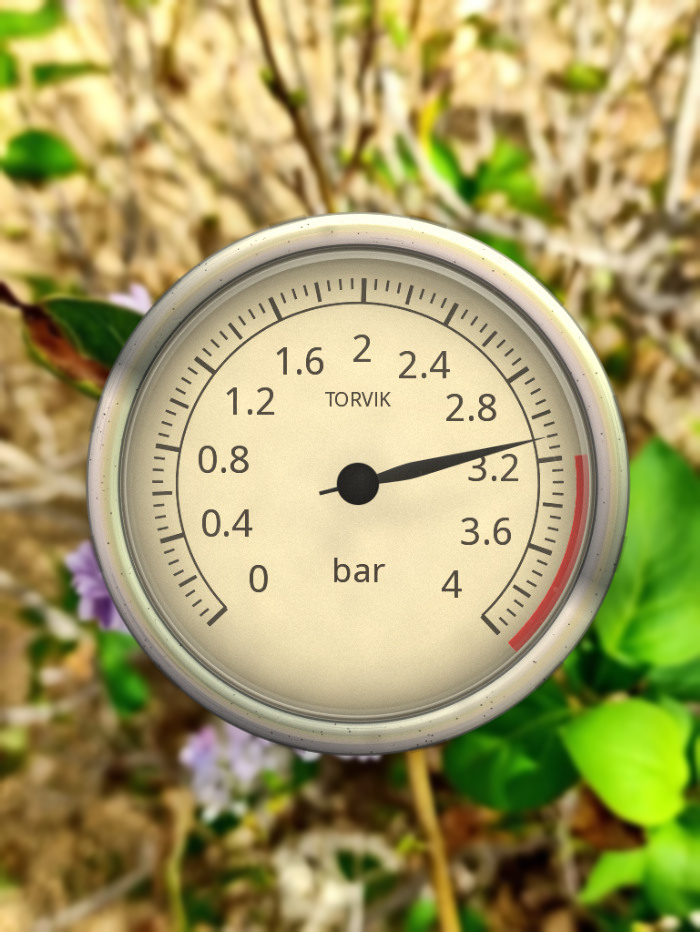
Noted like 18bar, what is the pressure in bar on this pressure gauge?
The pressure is 3.1bar
